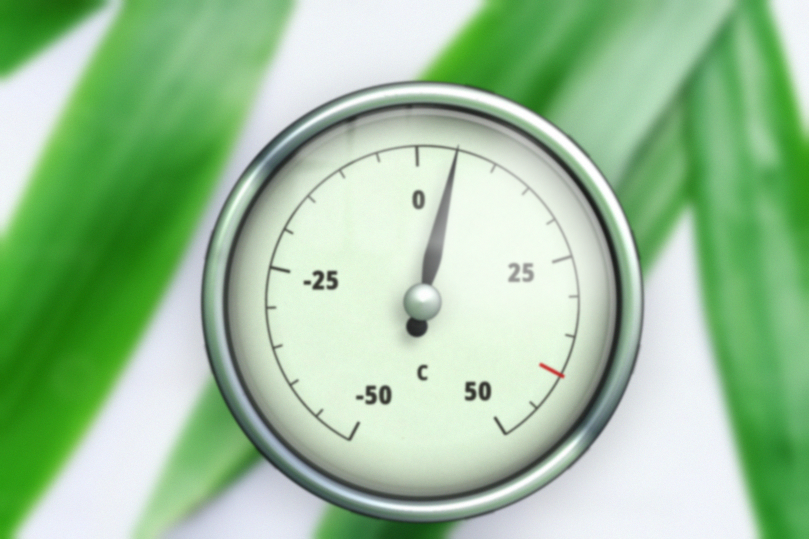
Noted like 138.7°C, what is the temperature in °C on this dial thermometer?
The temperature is 5°C
